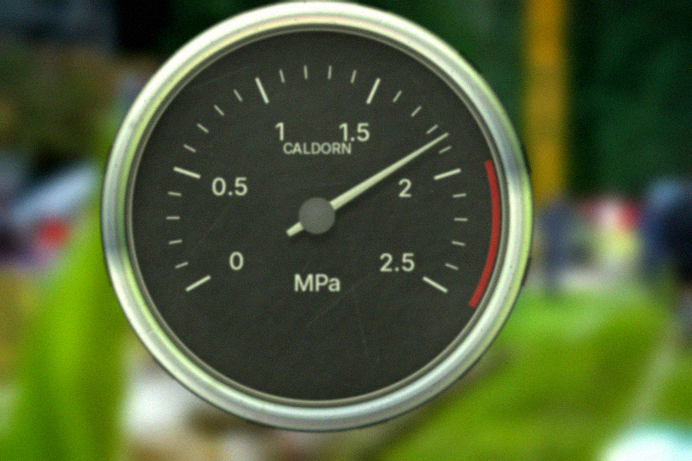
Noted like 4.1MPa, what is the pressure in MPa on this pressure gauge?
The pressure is 1.85MPa
